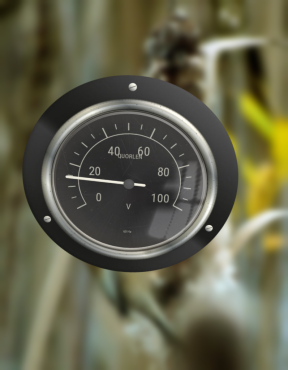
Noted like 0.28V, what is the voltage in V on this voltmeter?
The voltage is 15V
